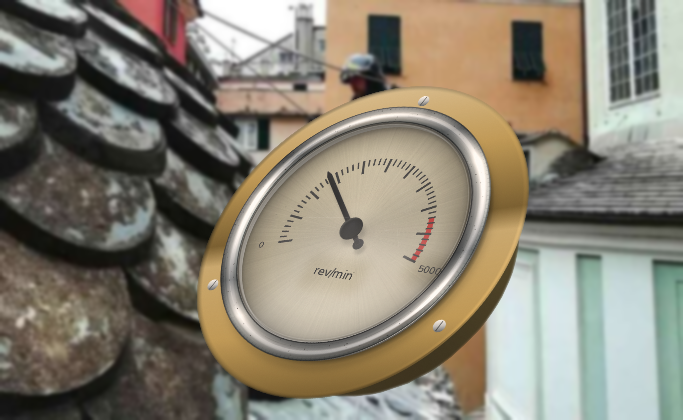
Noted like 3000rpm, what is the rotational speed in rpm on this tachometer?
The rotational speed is 1400rpm
